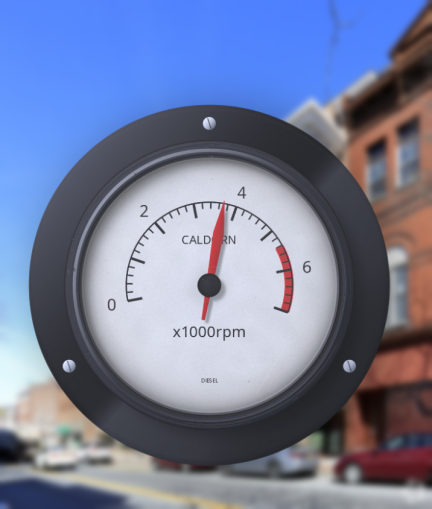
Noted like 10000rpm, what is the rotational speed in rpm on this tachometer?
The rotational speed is 3700rpm
